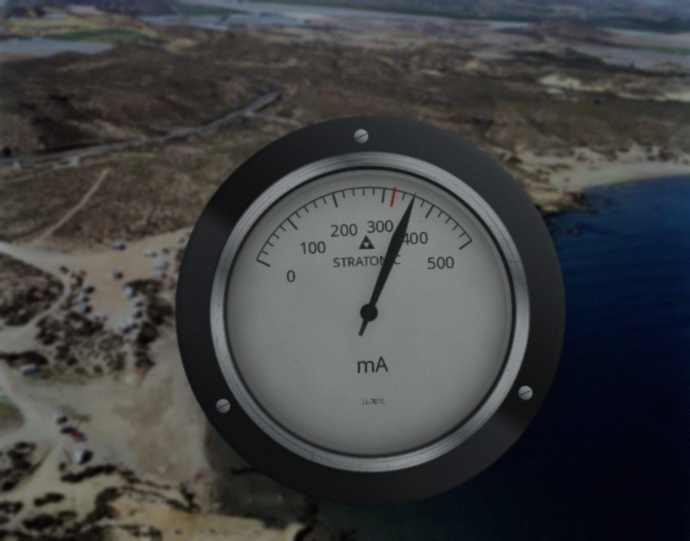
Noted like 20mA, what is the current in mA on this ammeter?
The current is 360mA
